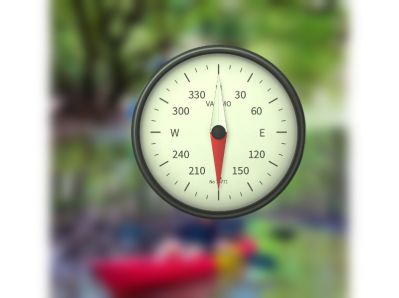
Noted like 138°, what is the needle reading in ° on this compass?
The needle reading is 180°
